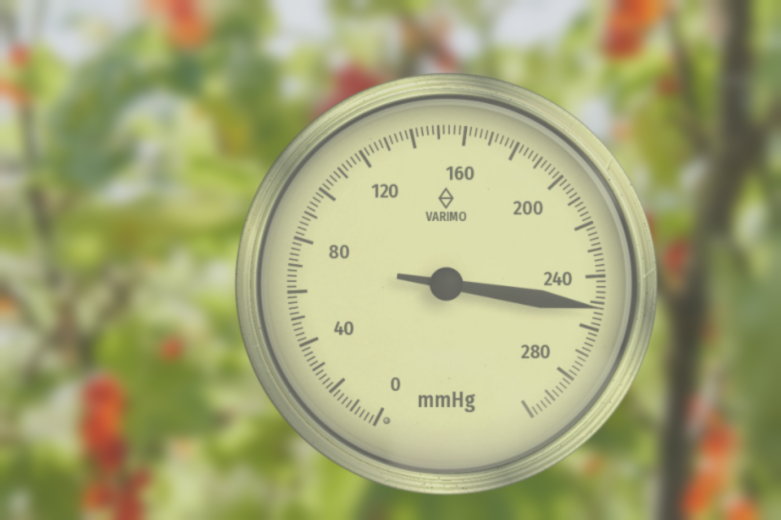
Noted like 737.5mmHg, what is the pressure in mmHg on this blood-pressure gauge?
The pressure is 252mmHg
